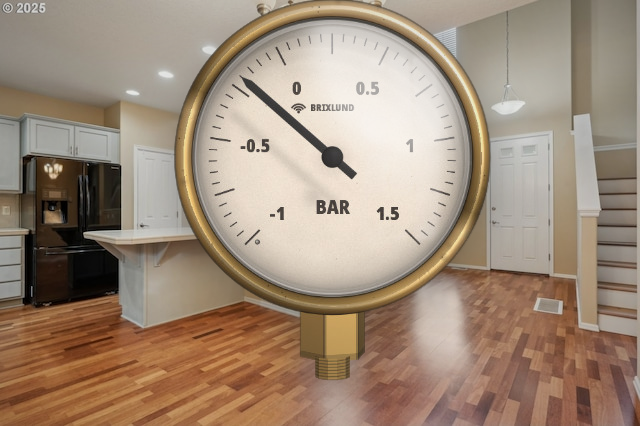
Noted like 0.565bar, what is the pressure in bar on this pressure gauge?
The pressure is -0.2bar
